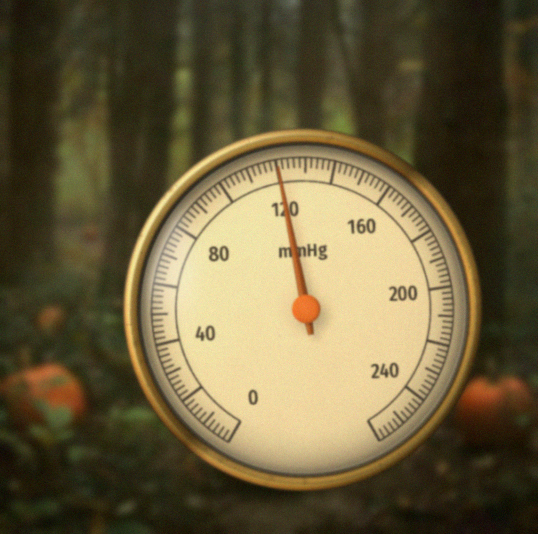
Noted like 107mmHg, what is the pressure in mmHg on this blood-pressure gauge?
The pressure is 120mmHg
